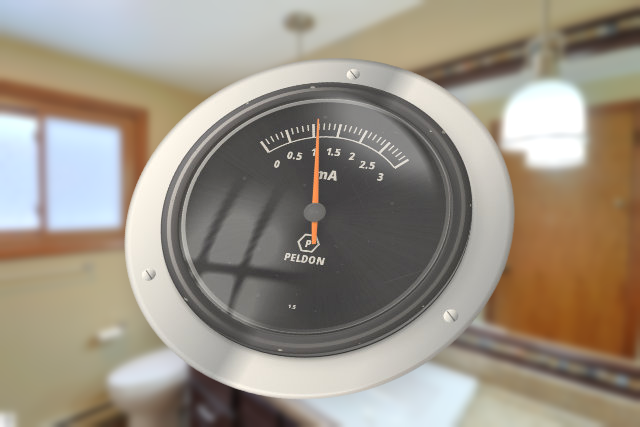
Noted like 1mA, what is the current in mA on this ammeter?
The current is 1.1mA
